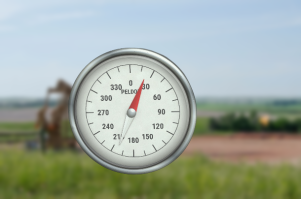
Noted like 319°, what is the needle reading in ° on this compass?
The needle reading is 22.5°
